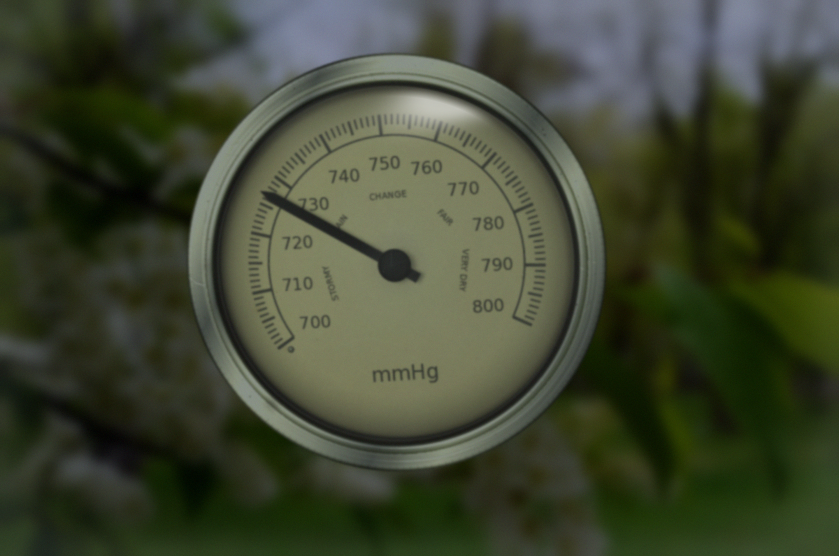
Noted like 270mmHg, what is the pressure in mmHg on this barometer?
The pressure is 727mmHg
